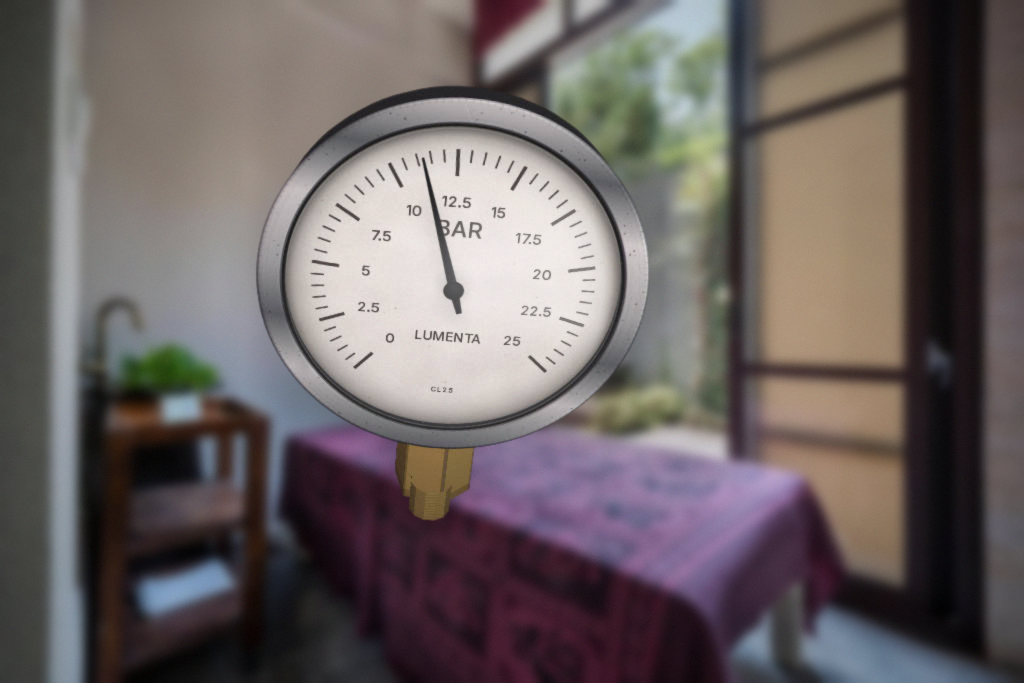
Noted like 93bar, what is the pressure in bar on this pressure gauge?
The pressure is 11.25bar
